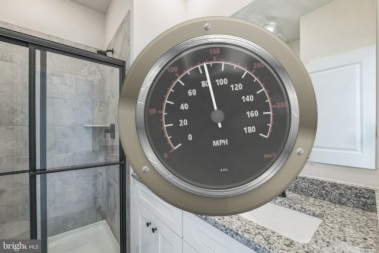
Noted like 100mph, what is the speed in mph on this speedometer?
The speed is 85mph
